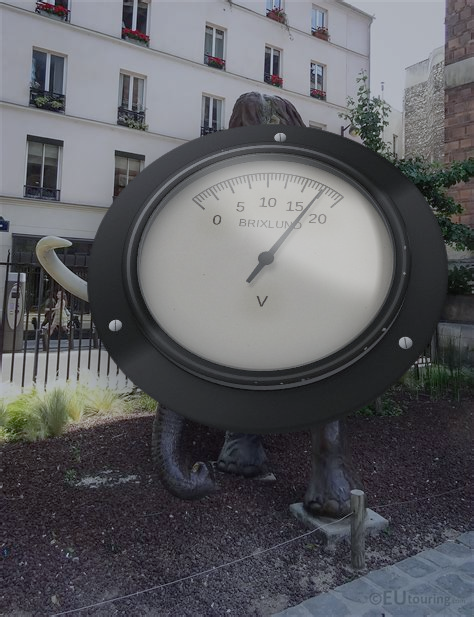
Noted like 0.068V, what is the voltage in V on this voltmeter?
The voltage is 17.5V
